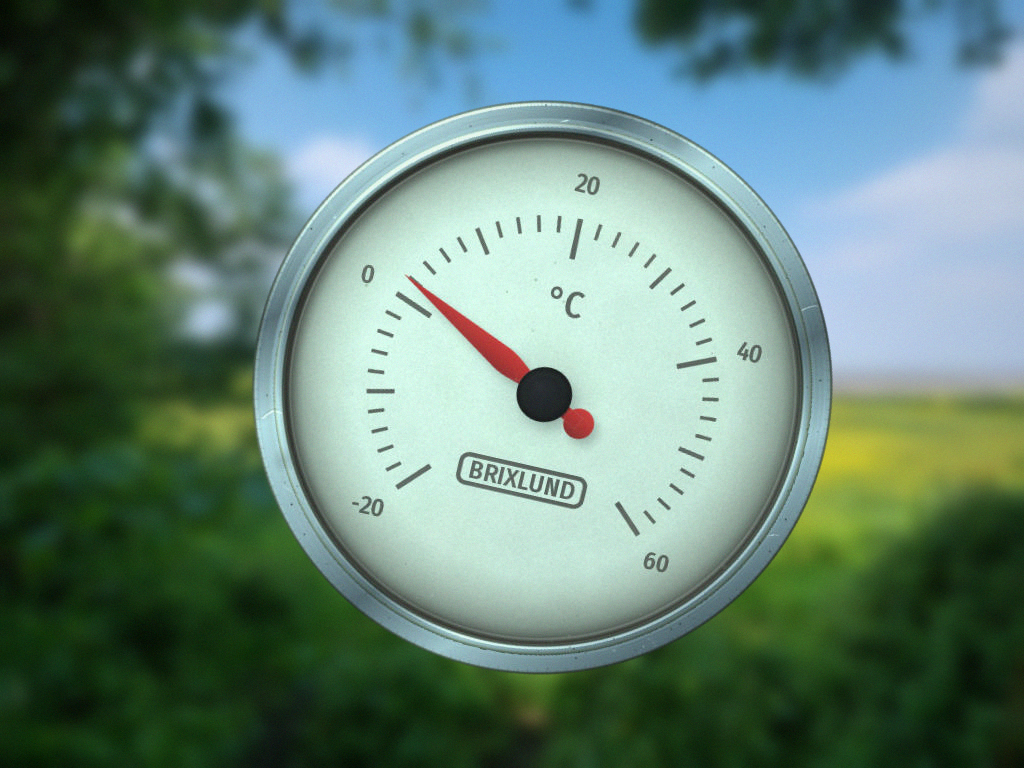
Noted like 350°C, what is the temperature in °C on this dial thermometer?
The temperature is 2°C
